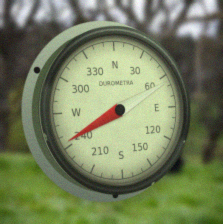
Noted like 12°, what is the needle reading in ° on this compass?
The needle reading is 245°
